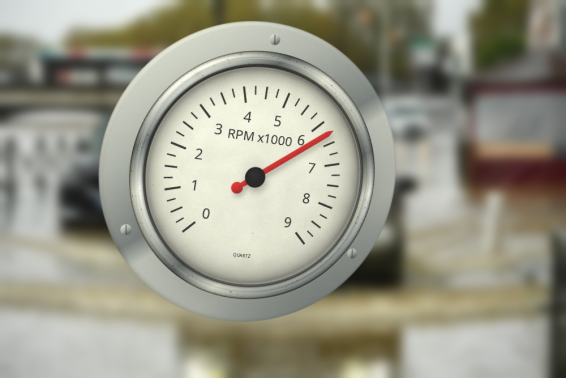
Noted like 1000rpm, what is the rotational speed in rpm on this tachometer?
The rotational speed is 6250rpm
